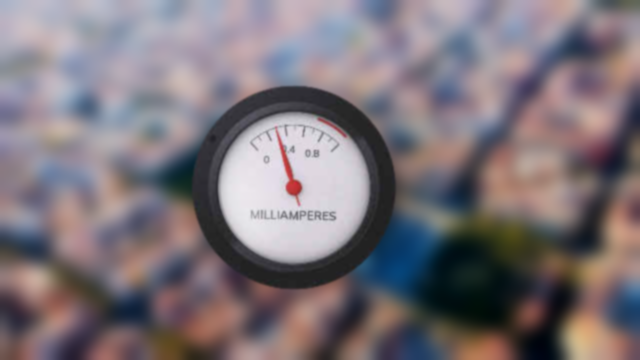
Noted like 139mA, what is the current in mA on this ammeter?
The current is 0.3mA
